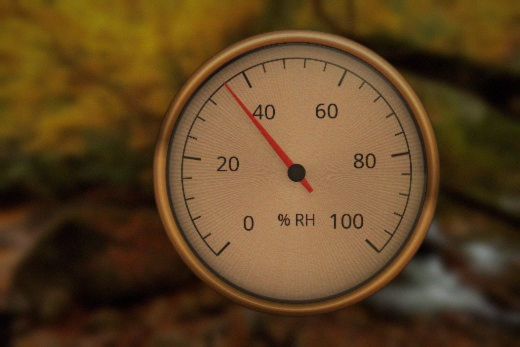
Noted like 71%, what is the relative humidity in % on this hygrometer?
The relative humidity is 36%
